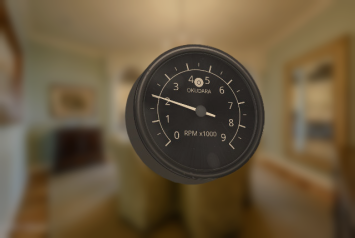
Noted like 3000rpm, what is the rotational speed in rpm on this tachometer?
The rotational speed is 2000rpm
